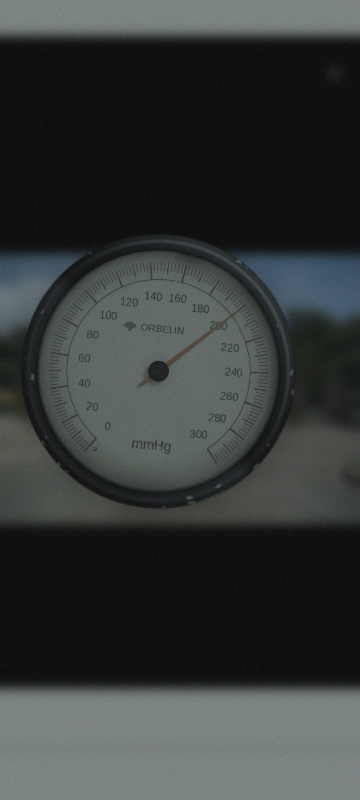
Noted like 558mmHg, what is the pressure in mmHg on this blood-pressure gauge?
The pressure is 200mmHg
